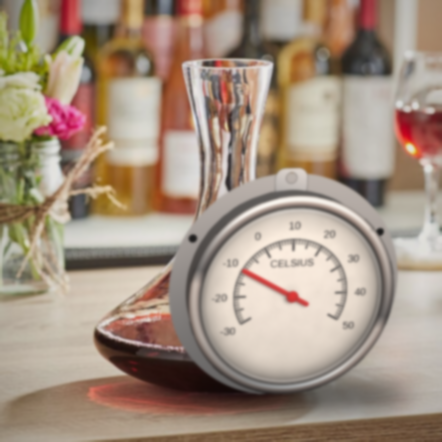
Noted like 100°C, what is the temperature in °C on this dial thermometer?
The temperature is -10°C
